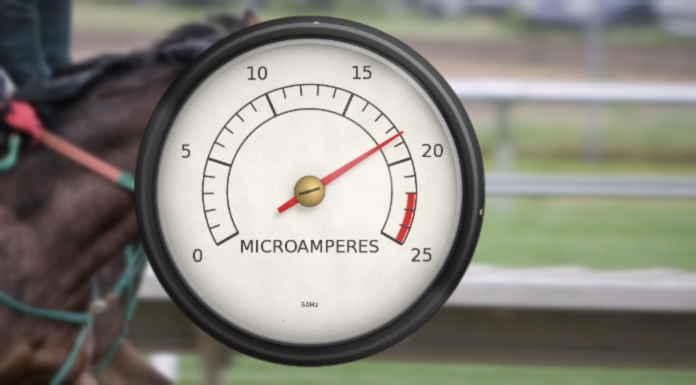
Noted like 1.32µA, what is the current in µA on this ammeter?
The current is 18.5µA
